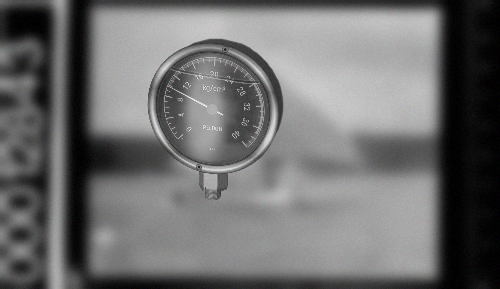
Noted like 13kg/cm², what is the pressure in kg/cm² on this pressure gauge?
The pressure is 10kg/cm²
